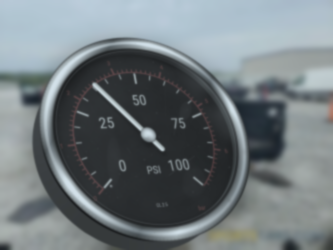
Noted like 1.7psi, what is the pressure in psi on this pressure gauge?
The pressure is 35psi
